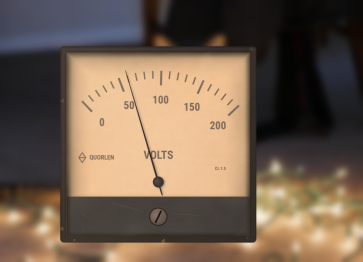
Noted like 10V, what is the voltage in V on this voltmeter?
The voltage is 60V
